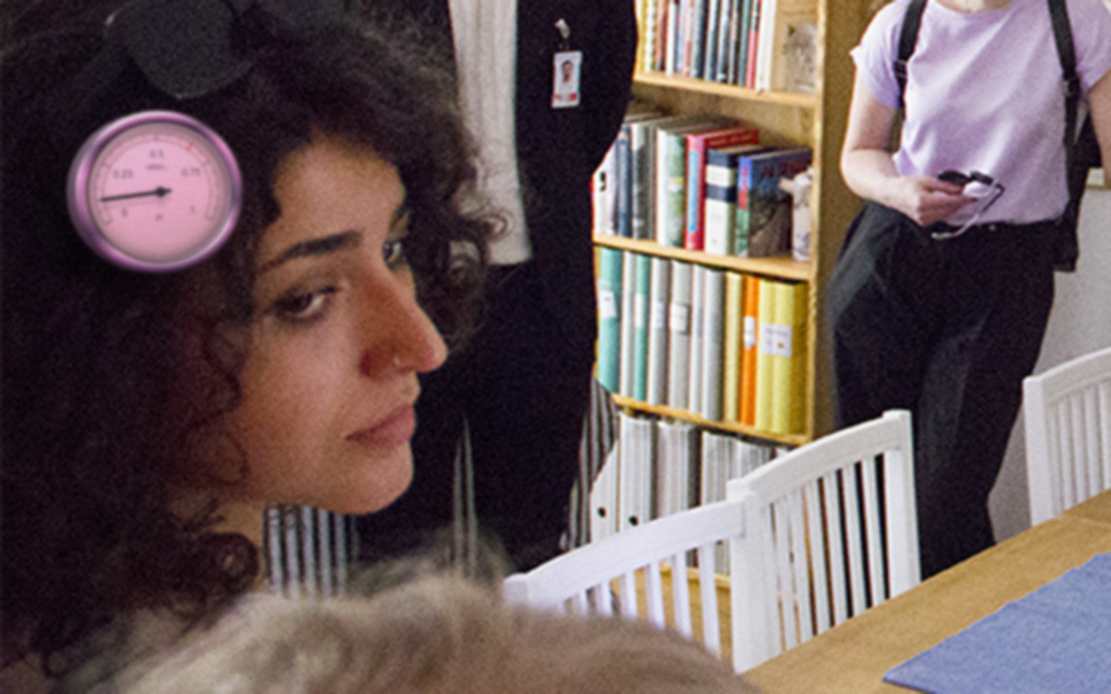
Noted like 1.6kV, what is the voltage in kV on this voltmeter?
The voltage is 0.1kV
